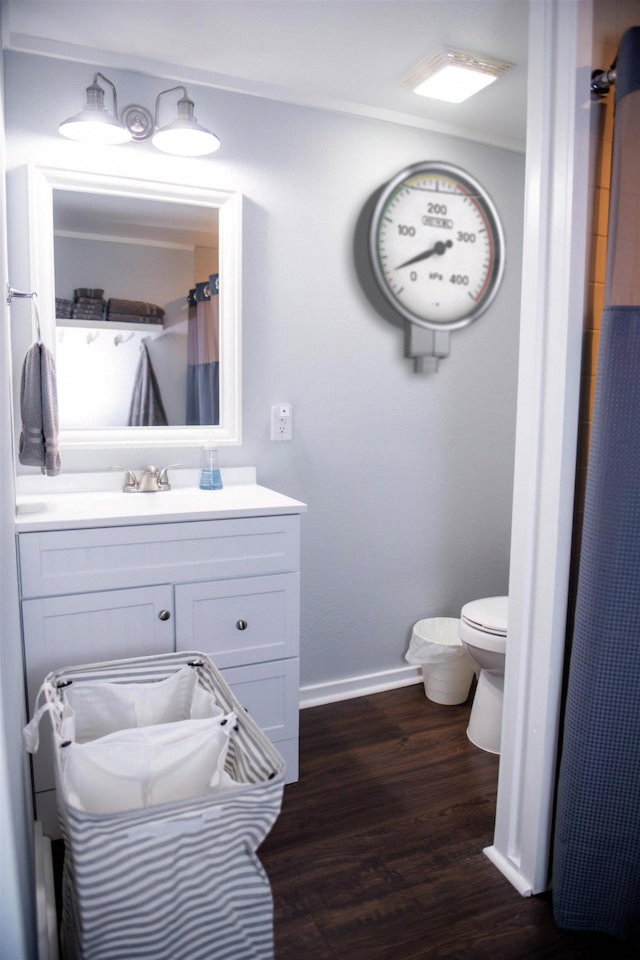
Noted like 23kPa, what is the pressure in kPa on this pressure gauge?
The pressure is 30kPa
